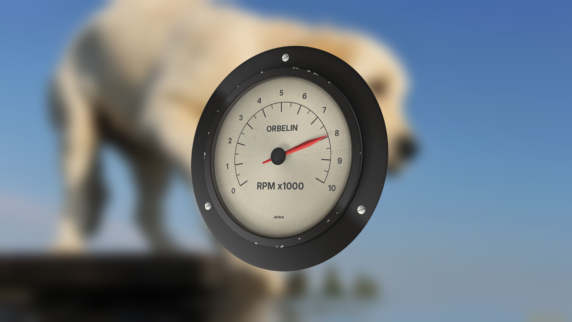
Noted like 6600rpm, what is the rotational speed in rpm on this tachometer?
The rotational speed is 8000rpm
